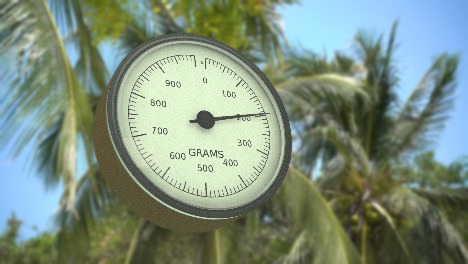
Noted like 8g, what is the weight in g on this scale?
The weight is 200g
